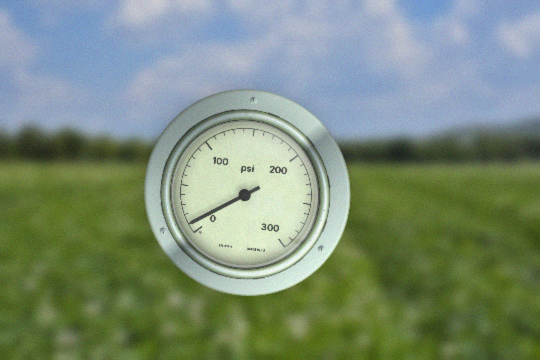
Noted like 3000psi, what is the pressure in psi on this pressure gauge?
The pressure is 10psi
